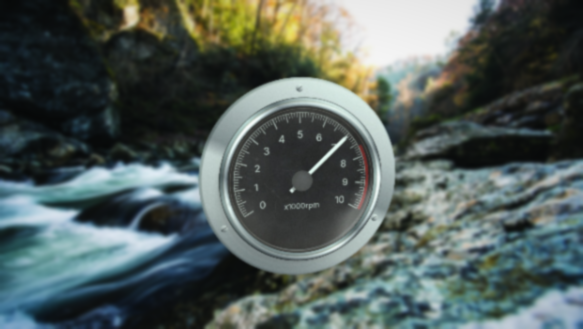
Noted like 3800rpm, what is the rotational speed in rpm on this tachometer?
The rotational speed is 7000rpm
